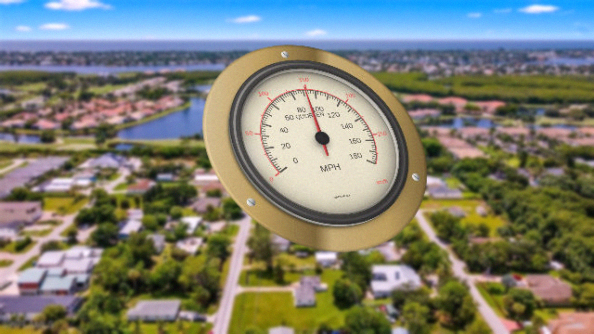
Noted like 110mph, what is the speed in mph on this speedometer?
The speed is 90mph
